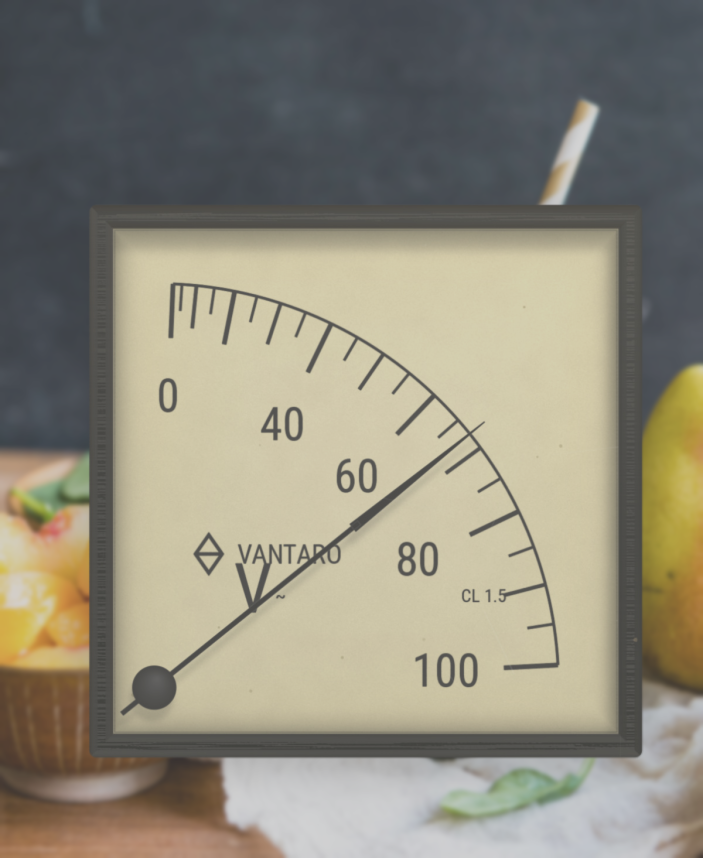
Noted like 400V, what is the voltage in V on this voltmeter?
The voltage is 67.5V
